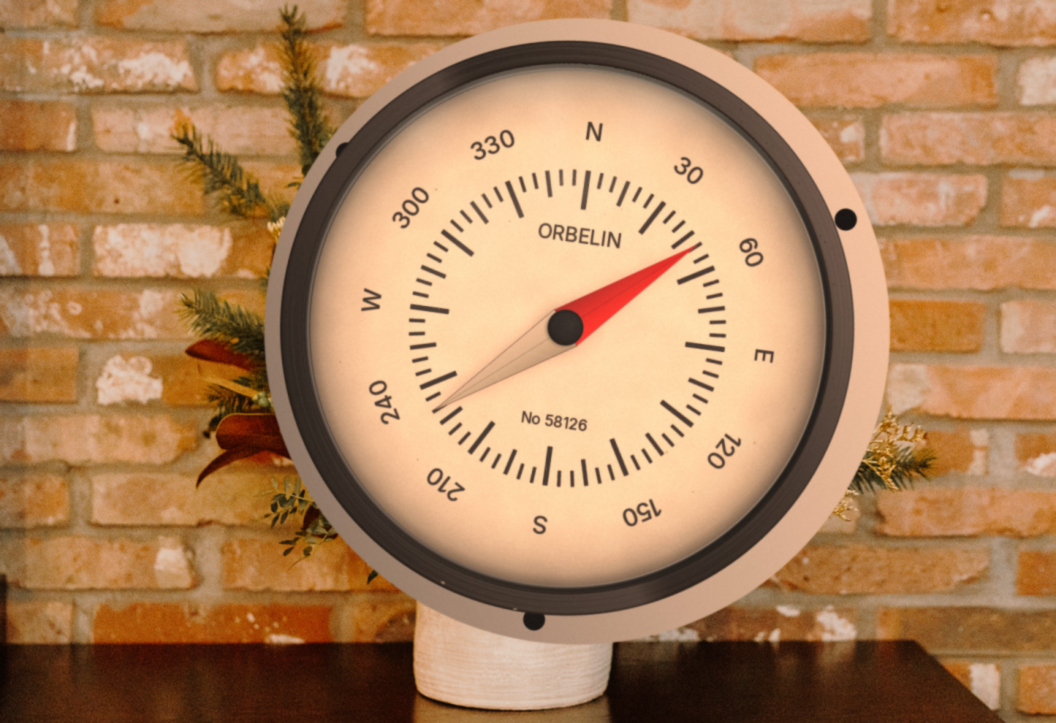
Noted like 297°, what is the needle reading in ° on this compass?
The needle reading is 50°
